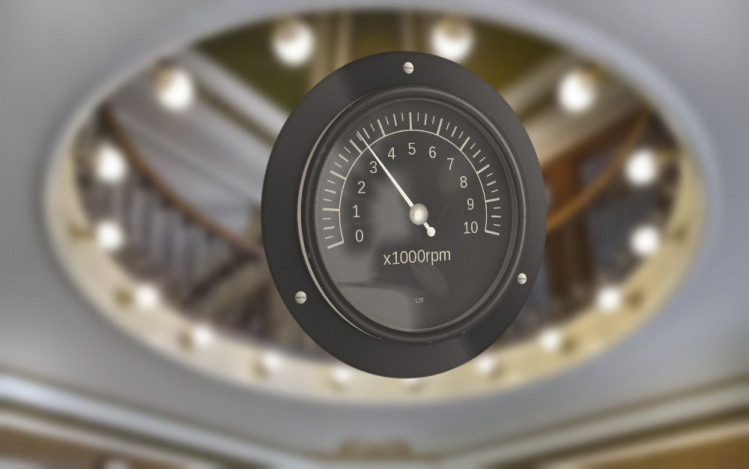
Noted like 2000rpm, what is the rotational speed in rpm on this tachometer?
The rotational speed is 3250rpm
